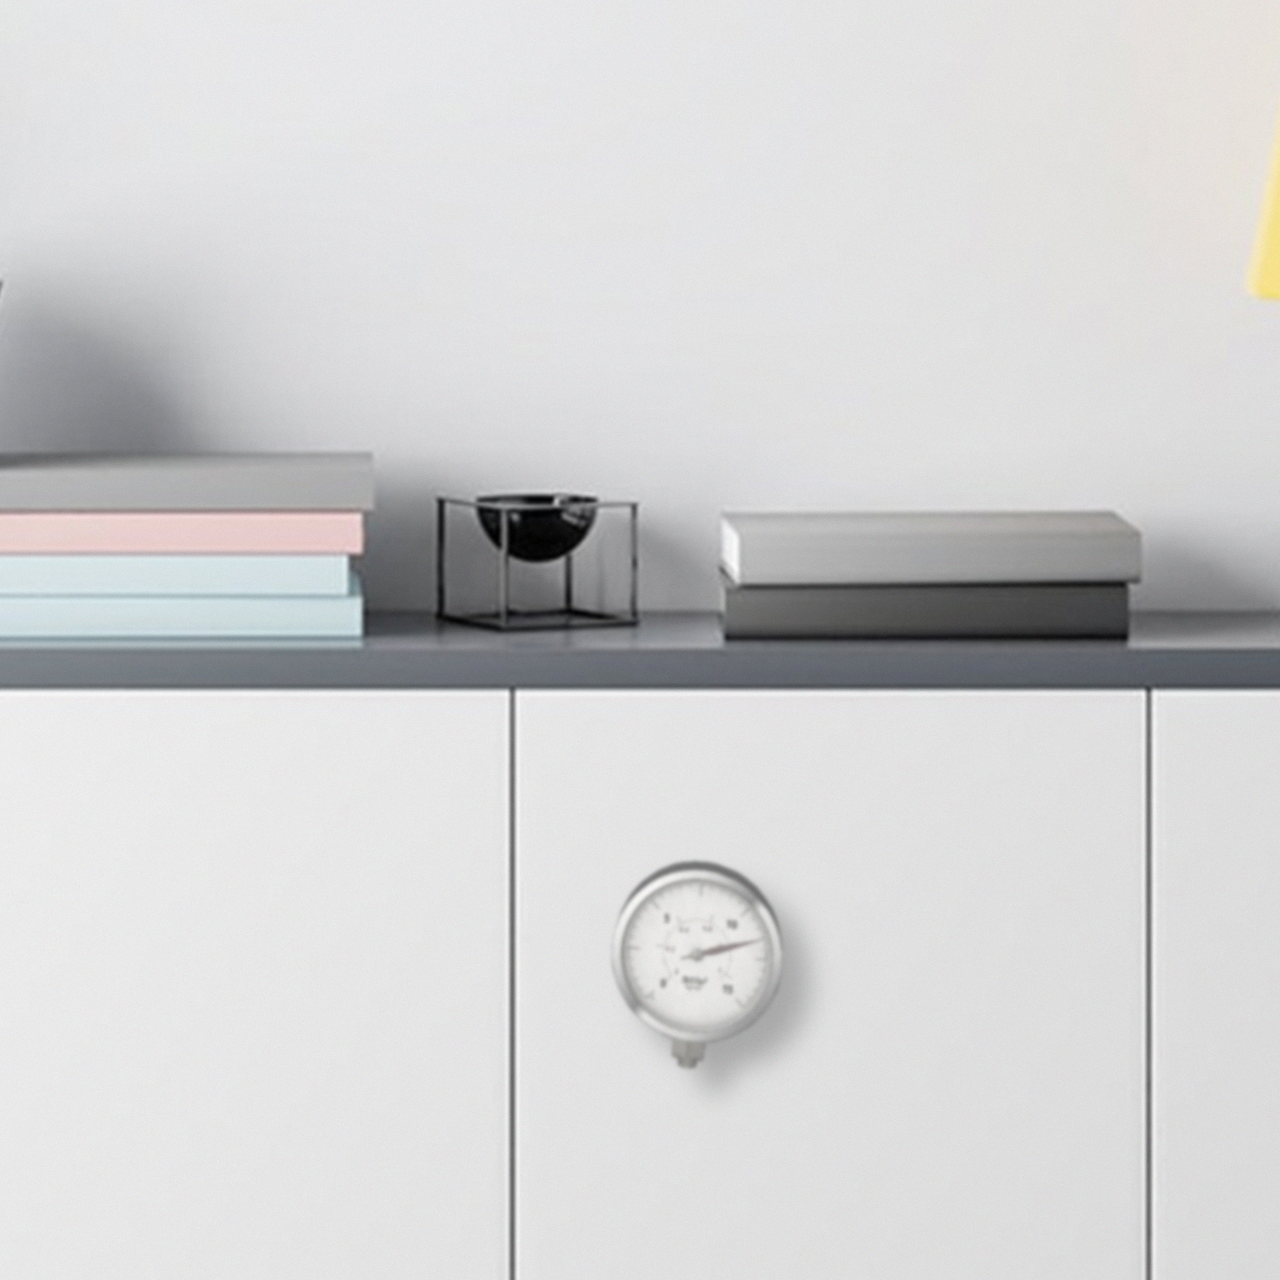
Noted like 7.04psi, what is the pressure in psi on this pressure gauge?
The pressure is 11.5psi
